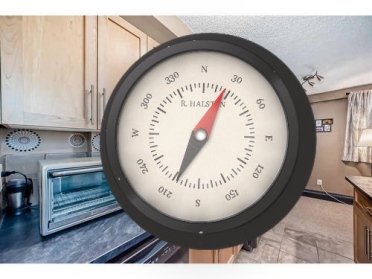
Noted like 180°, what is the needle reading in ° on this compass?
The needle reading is 25°
